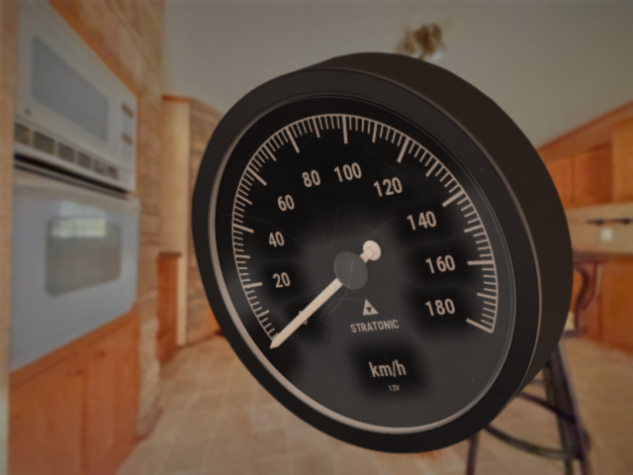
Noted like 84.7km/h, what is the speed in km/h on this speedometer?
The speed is 0km/h
